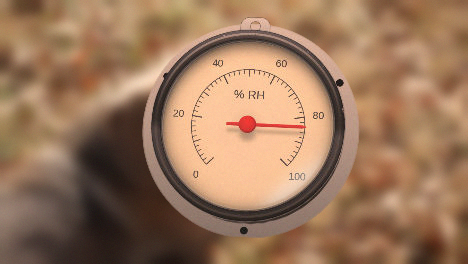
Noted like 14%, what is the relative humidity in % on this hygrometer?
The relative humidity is 84%
